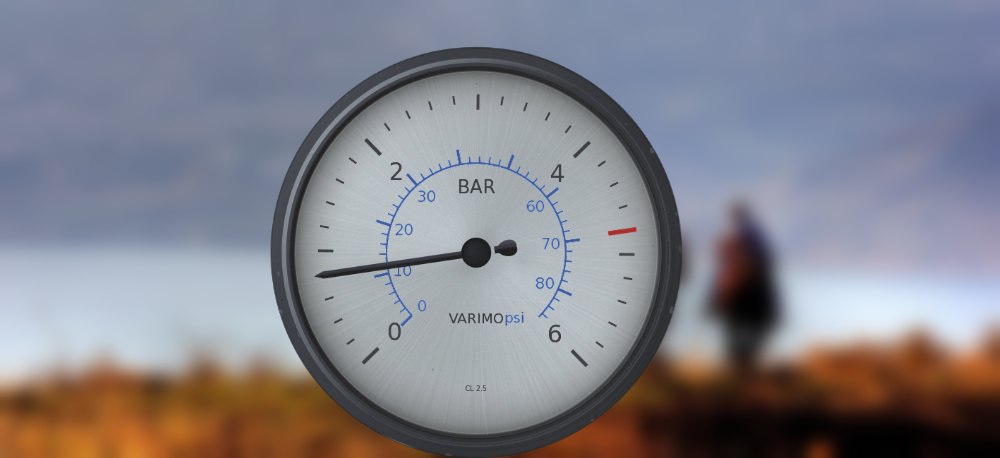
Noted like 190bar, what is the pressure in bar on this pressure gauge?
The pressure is 0.8bar
